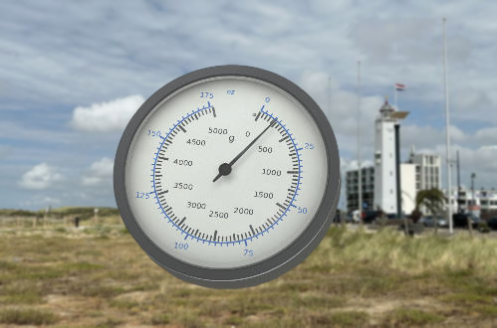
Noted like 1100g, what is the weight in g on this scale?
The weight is 250g
